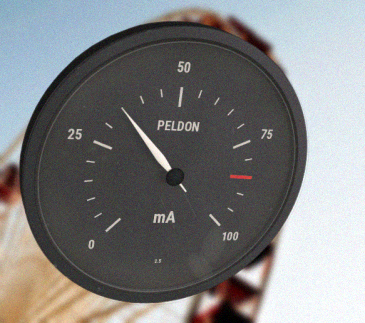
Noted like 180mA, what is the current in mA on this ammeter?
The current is 35mA
